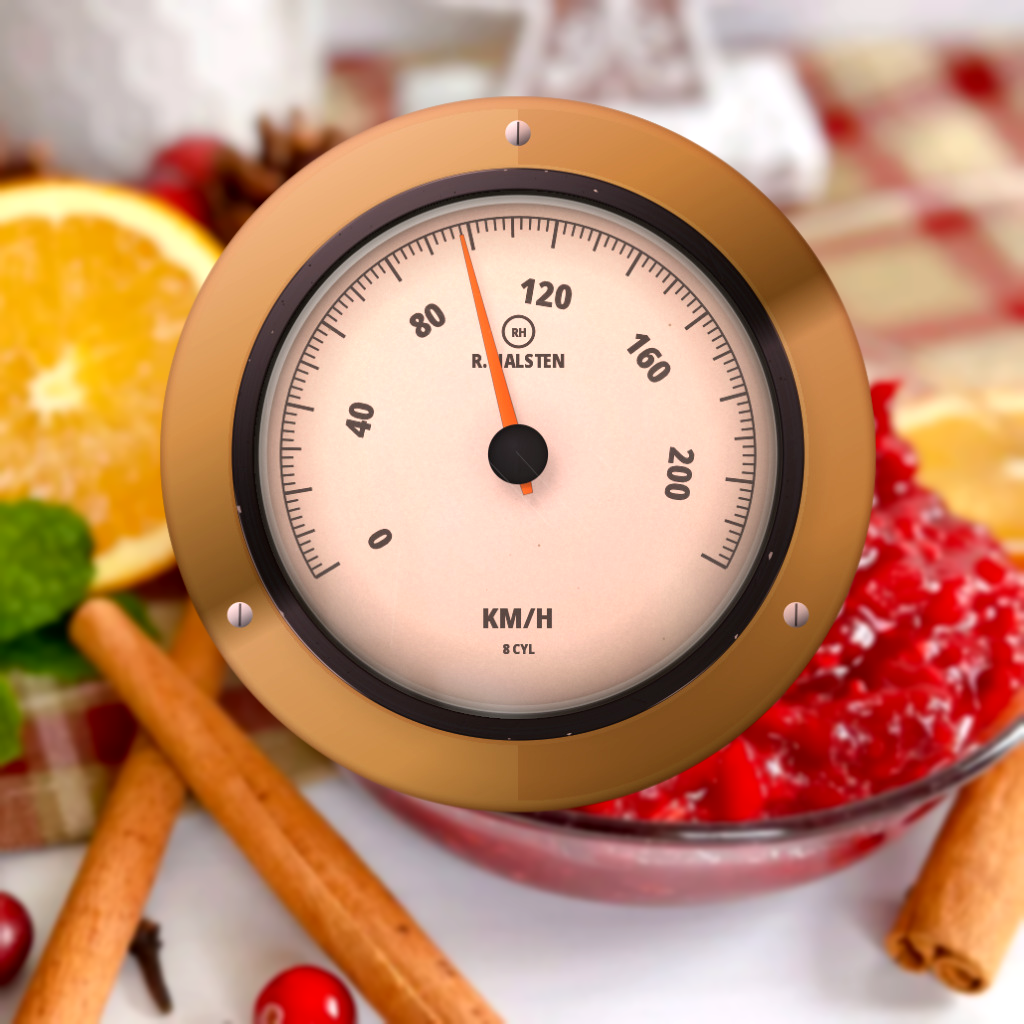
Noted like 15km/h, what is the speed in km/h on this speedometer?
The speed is 98km/h
